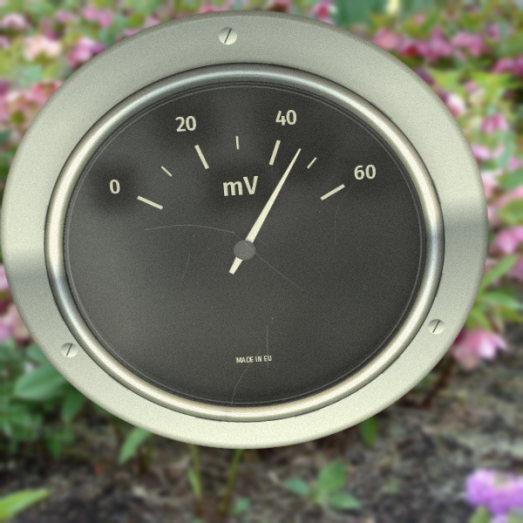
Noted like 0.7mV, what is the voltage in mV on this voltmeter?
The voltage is 45mV
